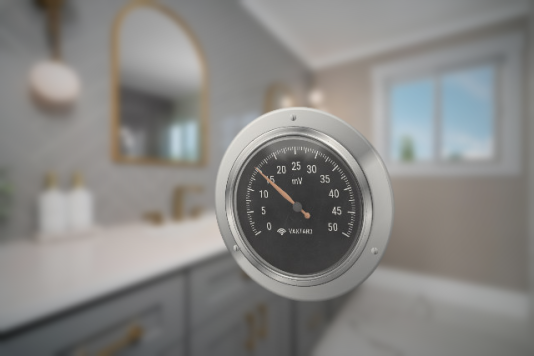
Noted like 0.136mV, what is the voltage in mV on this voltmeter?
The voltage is 15mV
